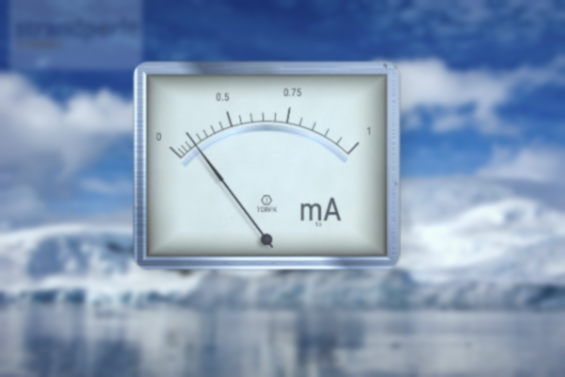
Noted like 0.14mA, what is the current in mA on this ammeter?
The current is 0.25mA
